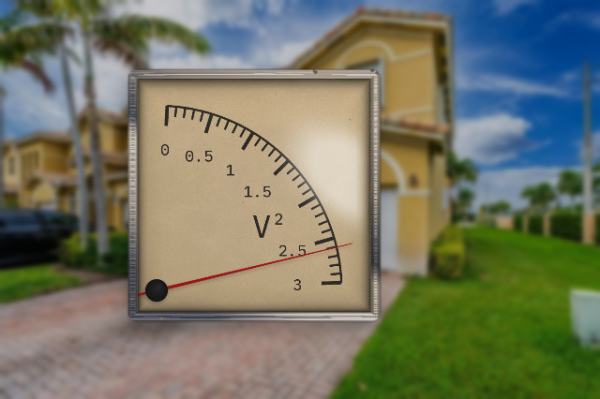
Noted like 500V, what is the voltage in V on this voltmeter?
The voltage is 2.6V
